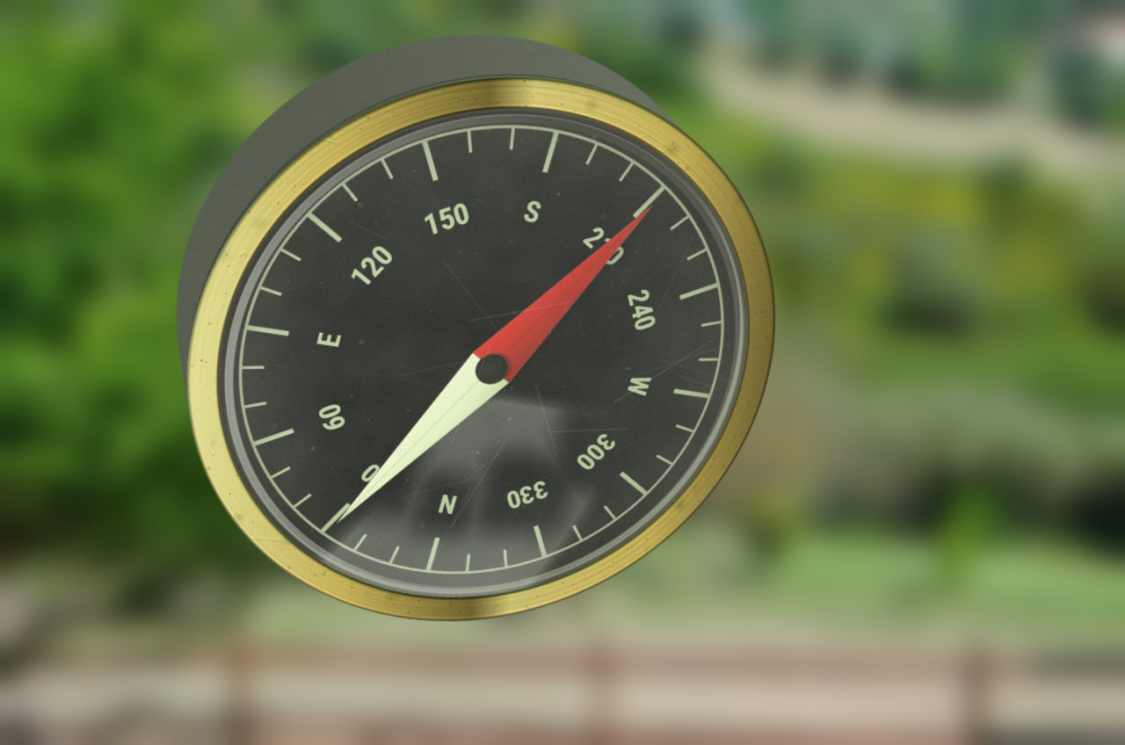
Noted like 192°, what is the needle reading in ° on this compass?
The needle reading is 210°
